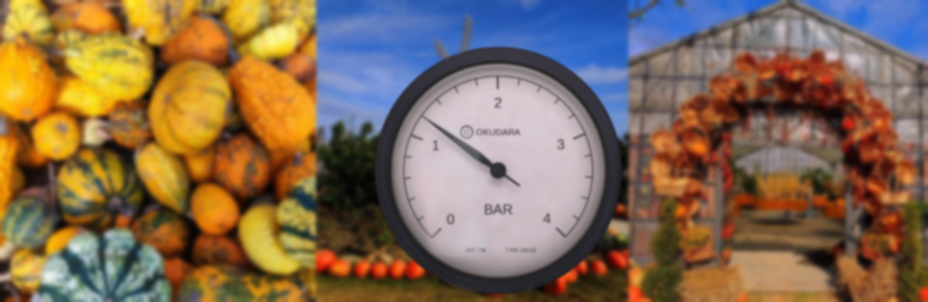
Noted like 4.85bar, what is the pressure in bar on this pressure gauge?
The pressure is 1.2bar
